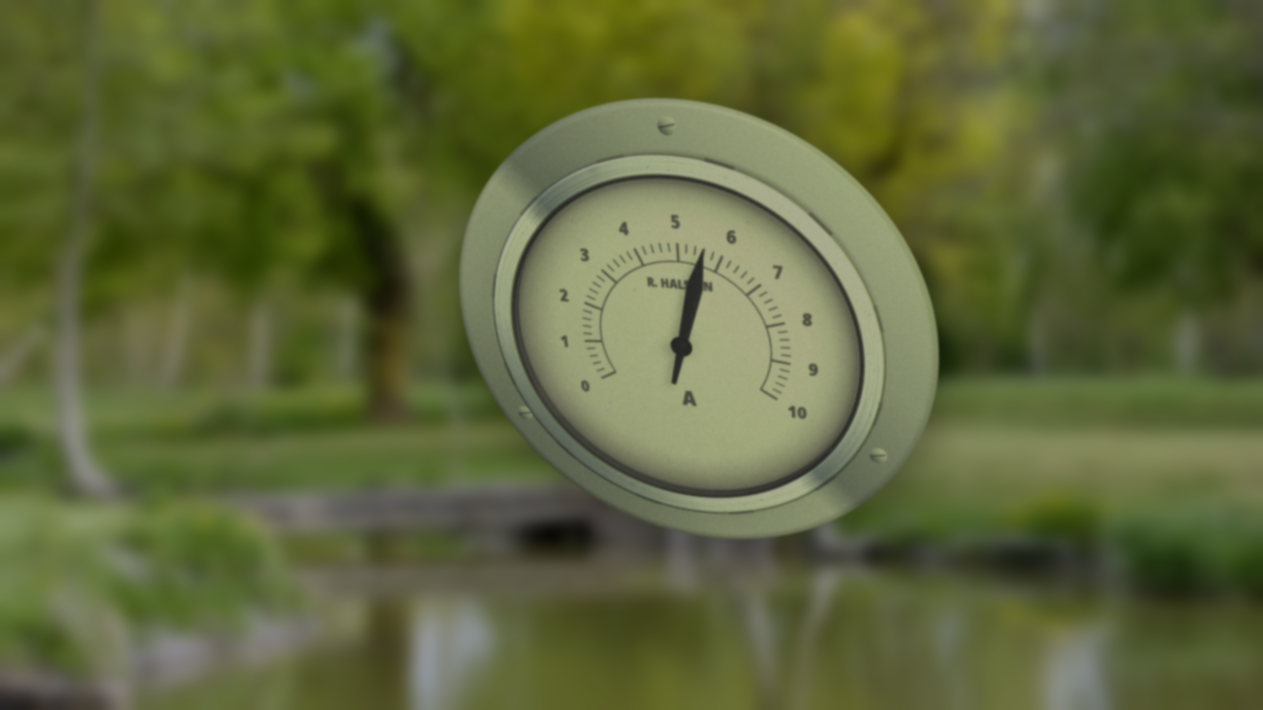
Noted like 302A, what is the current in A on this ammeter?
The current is 5.6A
